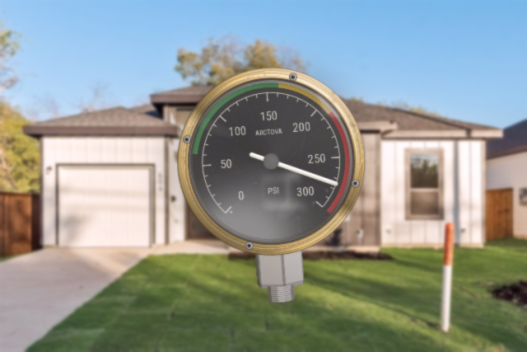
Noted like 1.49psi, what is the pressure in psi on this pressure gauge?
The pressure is 275psi
